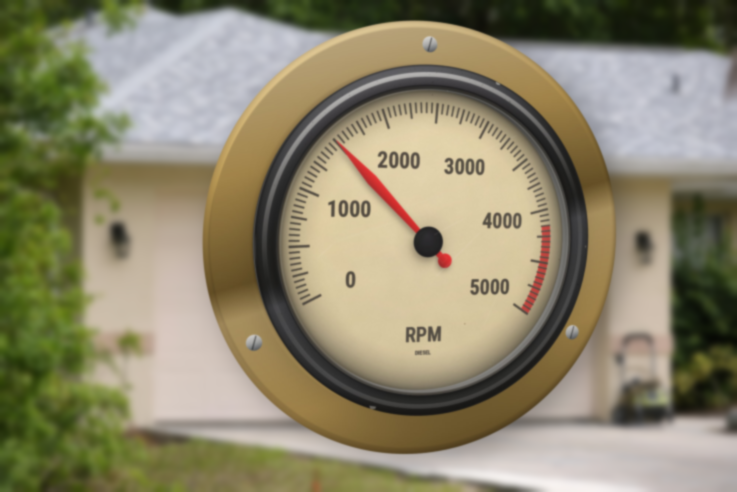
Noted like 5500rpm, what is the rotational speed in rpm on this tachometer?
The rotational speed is 1500rpm
